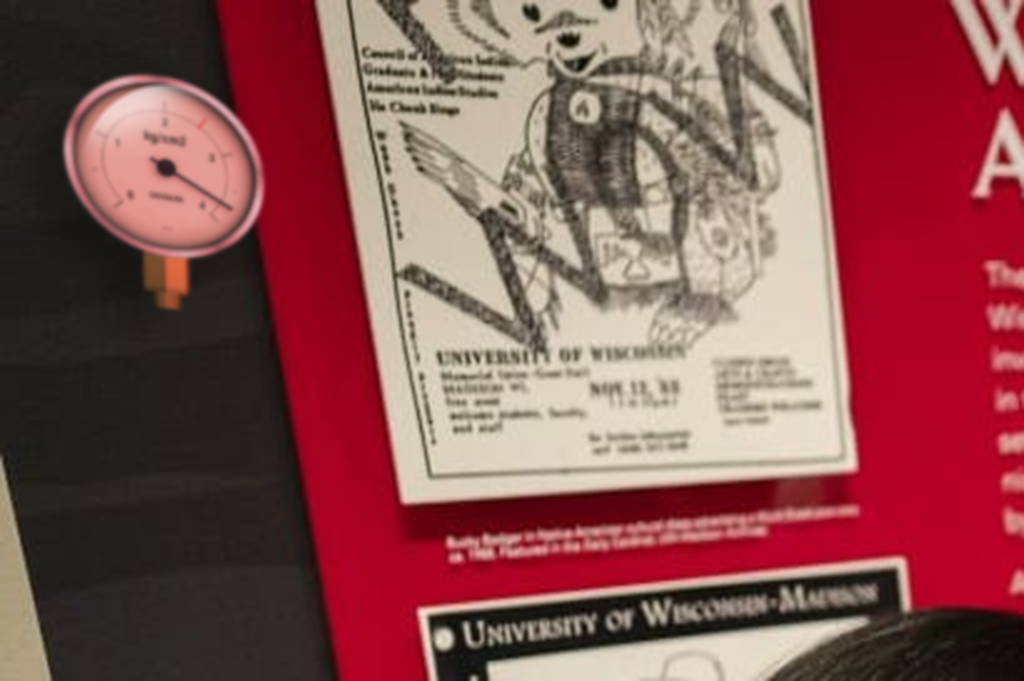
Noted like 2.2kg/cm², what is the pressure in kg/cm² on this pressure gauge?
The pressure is 3.75kg/cm²
